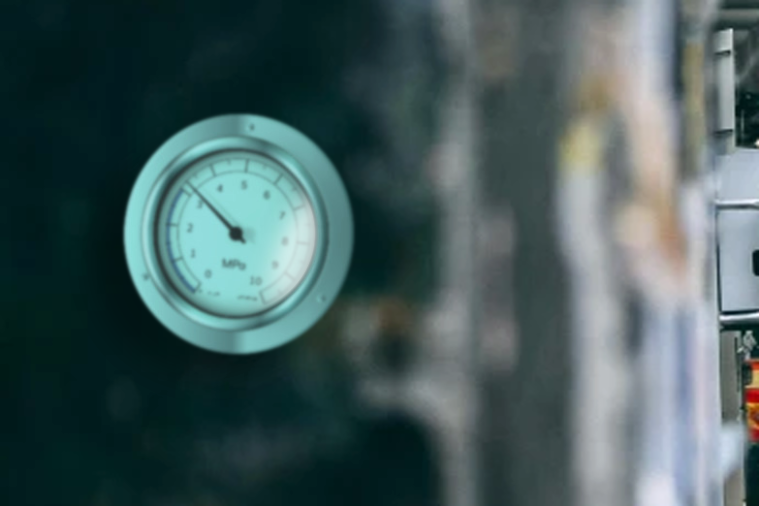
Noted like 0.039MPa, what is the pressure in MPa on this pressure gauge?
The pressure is 3.25MPa
